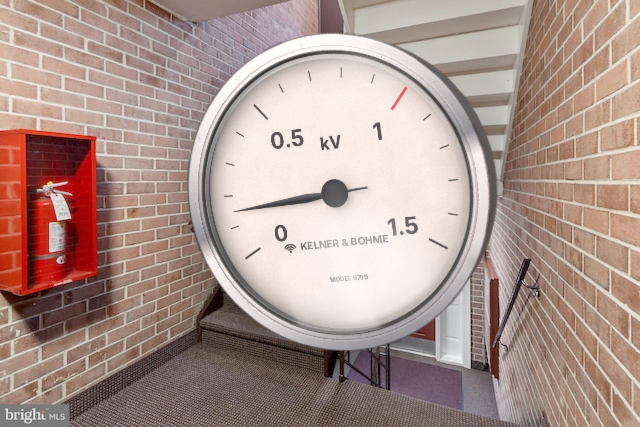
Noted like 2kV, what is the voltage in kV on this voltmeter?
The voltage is 0.15kV
